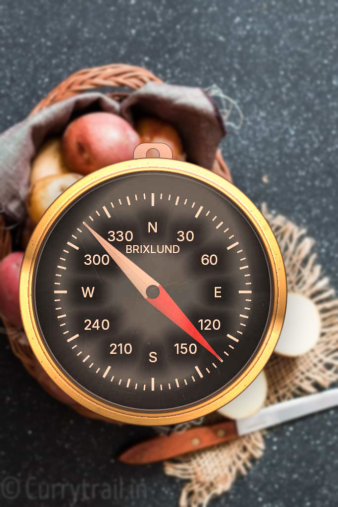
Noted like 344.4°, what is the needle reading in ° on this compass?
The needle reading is 135°
